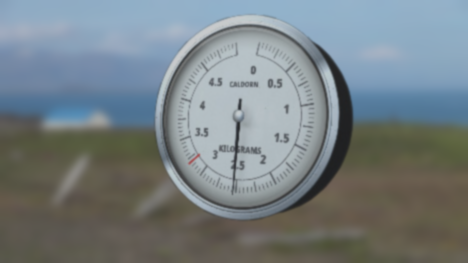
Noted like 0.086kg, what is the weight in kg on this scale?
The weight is 2.5kg
